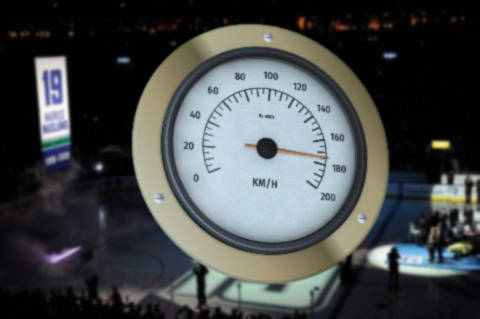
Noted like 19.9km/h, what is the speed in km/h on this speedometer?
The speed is 175km/h
